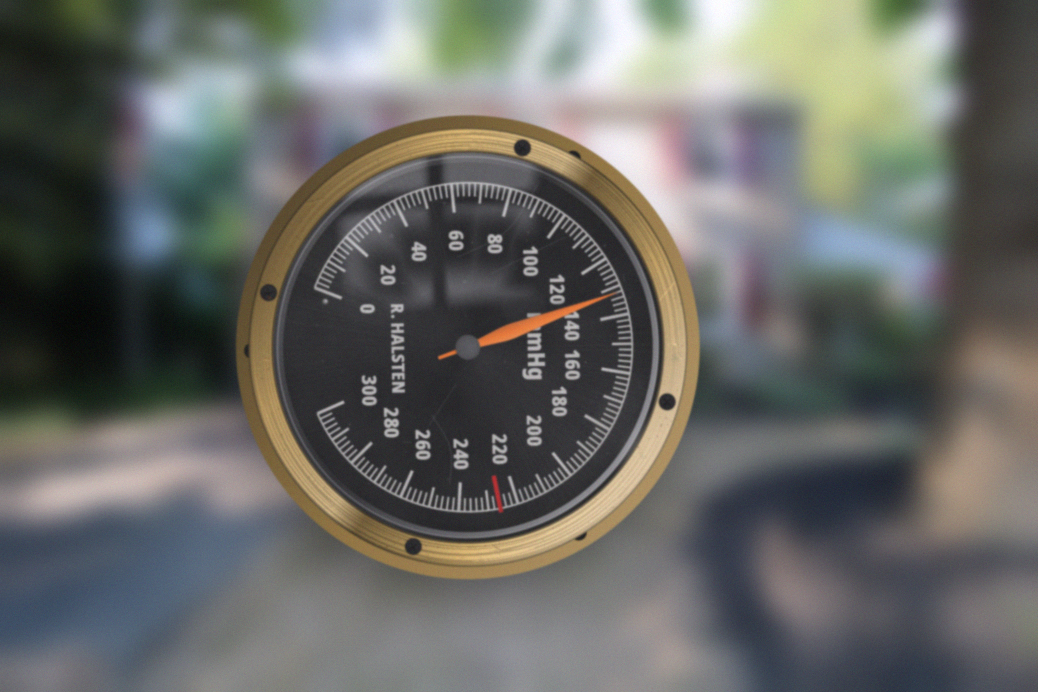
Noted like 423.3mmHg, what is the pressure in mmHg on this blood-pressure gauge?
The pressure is 132mmHg
